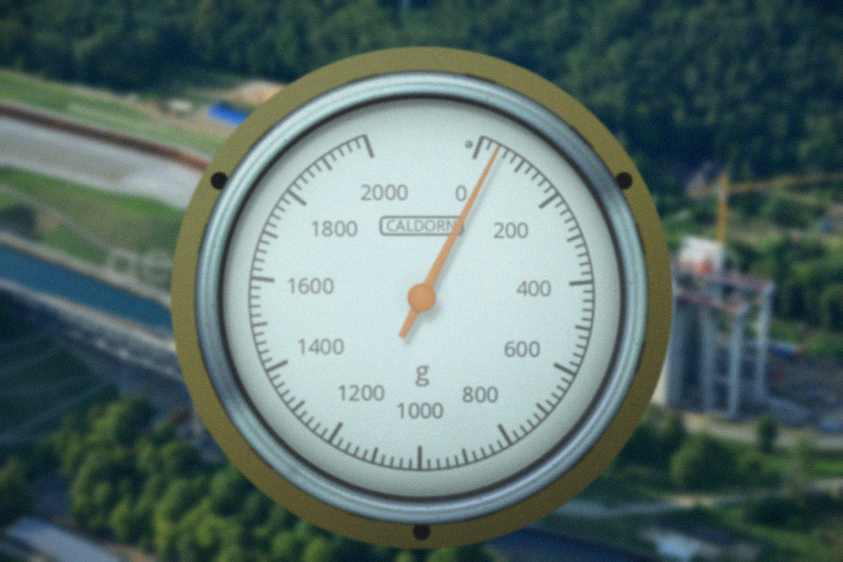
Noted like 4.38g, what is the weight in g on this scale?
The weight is 40g
